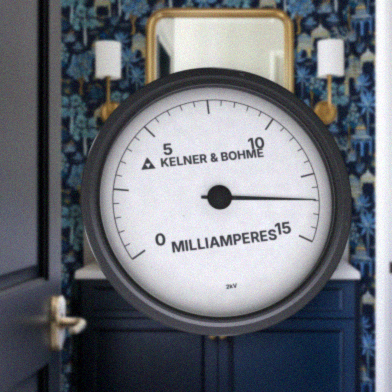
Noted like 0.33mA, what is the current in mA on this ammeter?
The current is 13.5mA
